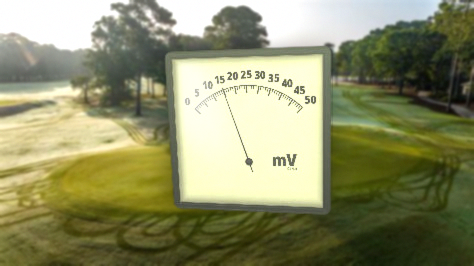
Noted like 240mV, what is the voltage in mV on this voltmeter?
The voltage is 15mV
